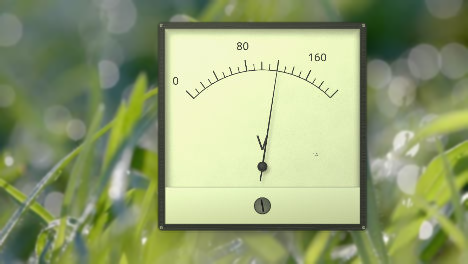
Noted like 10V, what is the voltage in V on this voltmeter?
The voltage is 120V
